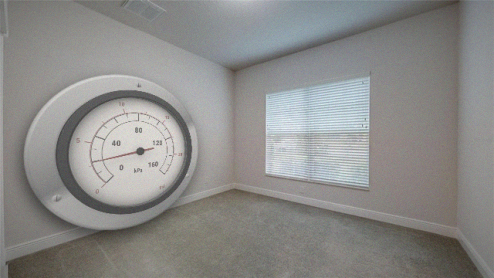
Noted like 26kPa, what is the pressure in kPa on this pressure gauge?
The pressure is 20kPa
